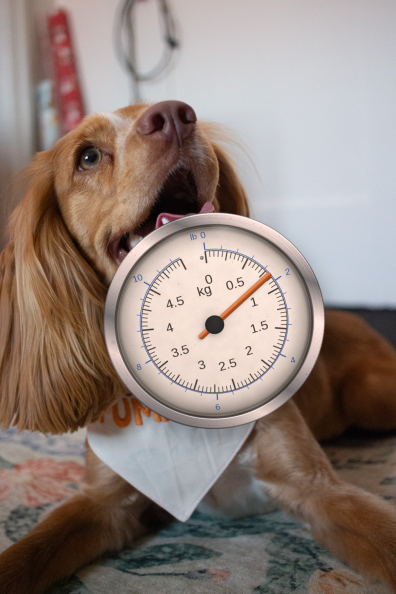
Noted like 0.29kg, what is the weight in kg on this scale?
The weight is 0.8kg
